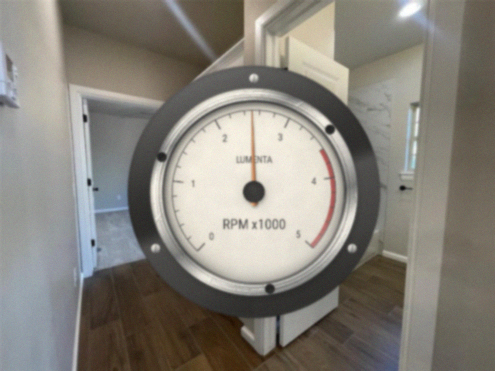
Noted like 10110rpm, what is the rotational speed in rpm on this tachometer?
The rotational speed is 2500rpm
